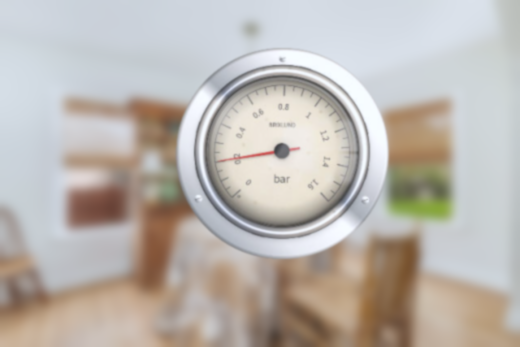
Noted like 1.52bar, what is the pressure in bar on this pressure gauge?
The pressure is 0.2bar
